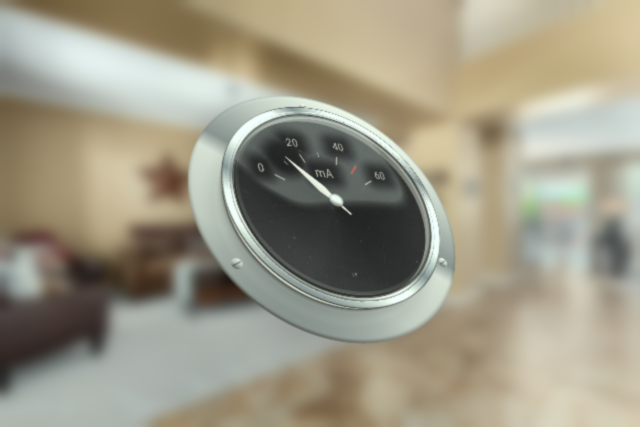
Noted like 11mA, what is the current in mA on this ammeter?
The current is 10mA
